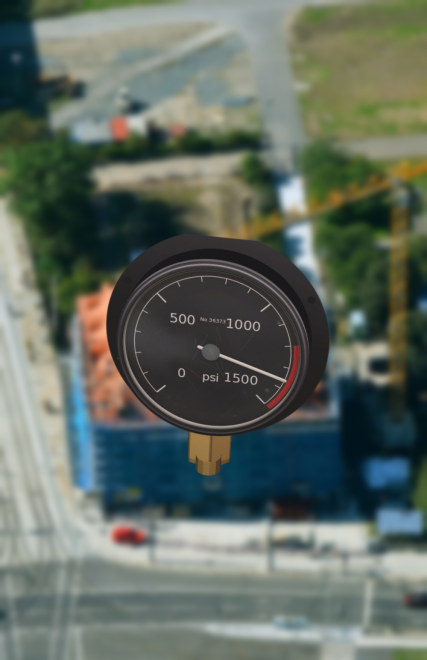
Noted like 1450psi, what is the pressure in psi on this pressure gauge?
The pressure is 1350psi
